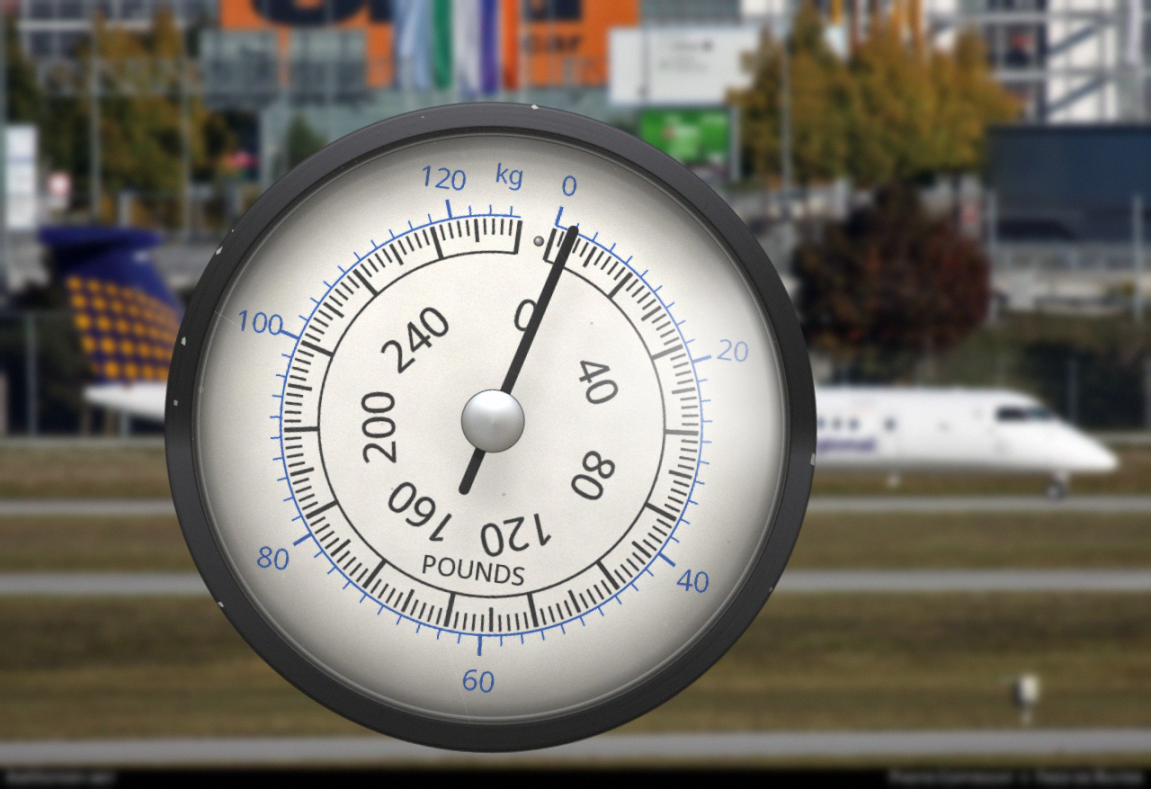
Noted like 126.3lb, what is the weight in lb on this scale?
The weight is 4lb
